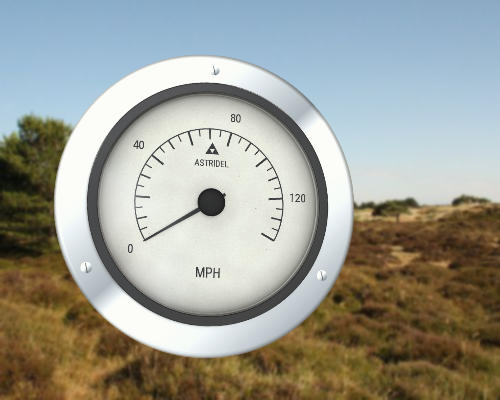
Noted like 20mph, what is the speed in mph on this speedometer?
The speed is 0mph
